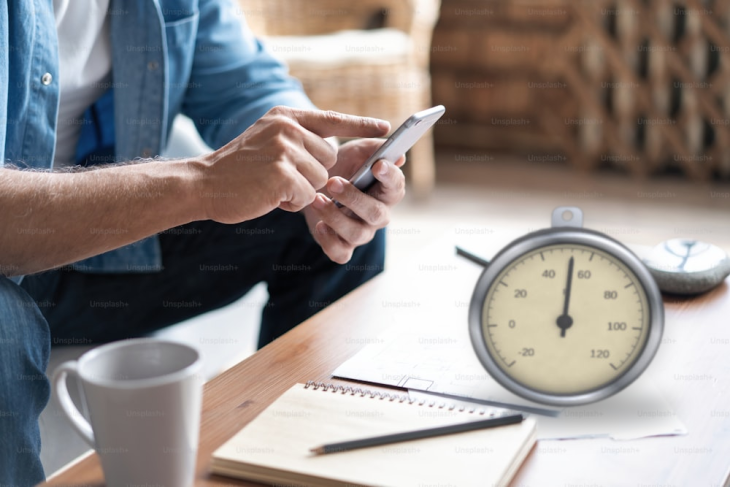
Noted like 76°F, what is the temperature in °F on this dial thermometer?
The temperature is 52°F
